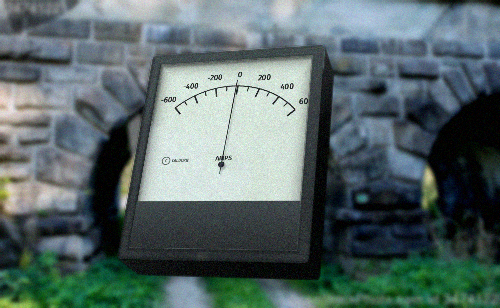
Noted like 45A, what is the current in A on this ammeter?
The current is 0A
